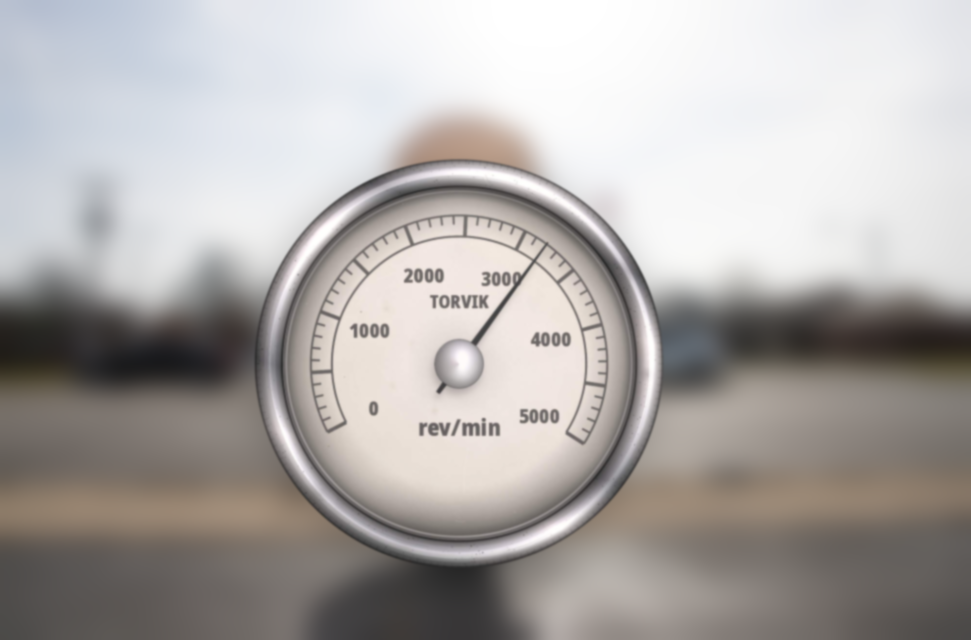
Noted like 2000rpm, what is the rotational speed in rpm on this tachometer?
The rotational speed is 3200rpm
